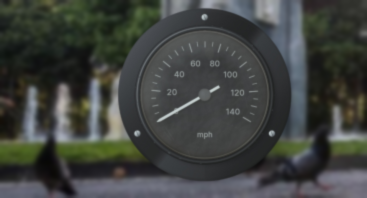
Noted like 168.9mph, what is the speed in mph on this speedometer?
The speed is 0mph
